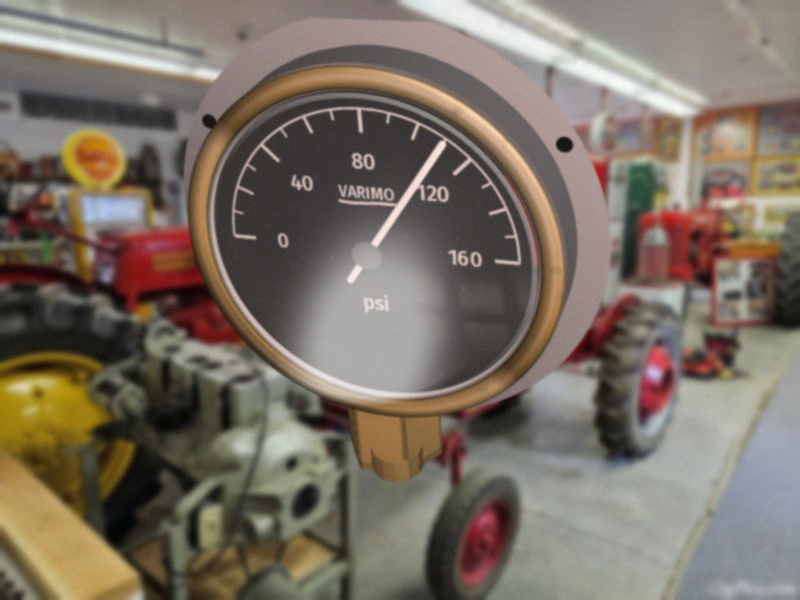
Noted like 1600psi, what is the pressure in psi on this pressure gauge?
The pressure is 110psi
